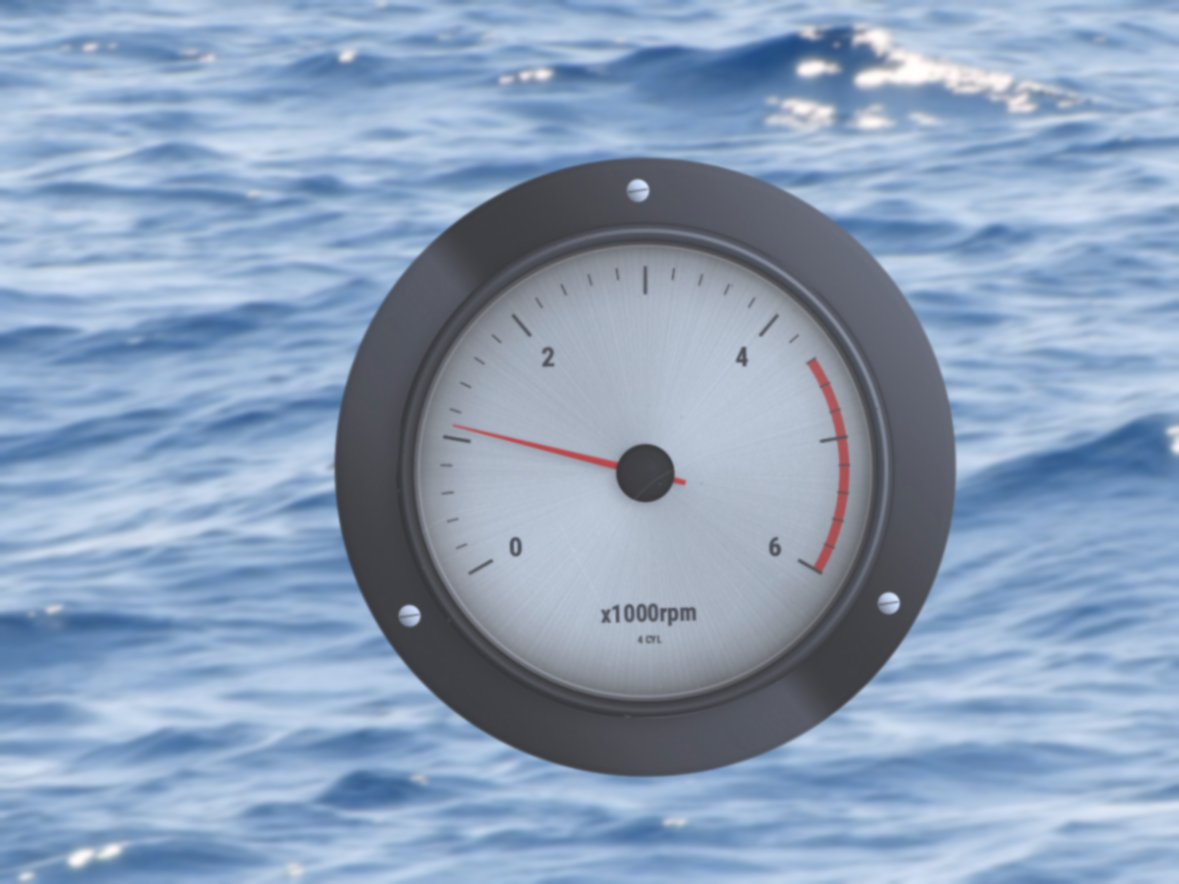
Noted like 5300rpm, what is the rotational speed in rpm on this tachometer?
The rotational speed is 1100rpm
